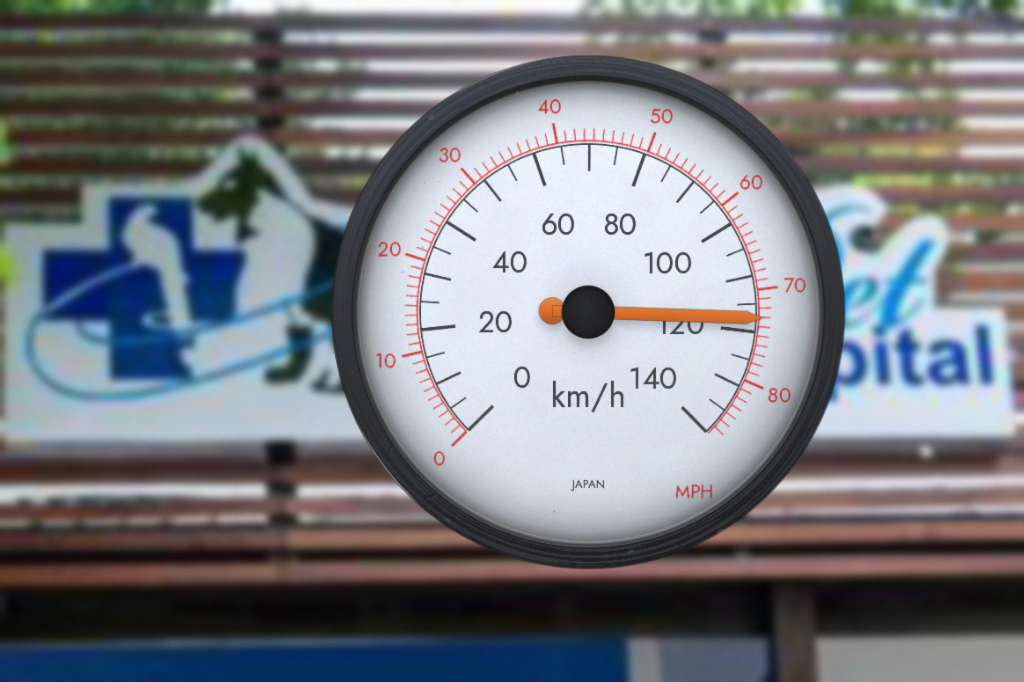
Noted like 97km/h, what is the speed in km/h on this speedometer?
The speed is 117.5km/h
